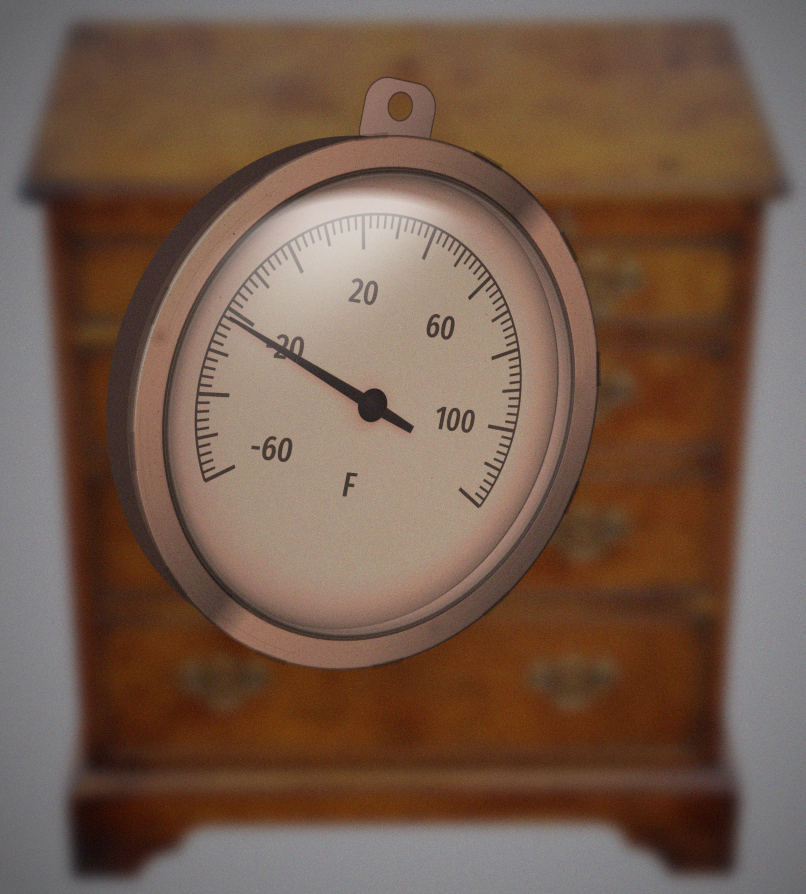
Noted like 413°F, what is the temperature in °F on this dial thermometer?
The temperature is -22°F
